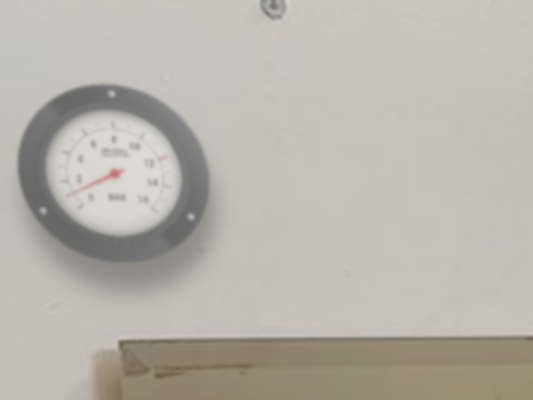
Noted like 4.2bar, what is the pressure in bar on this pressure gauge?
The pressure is 1bar
